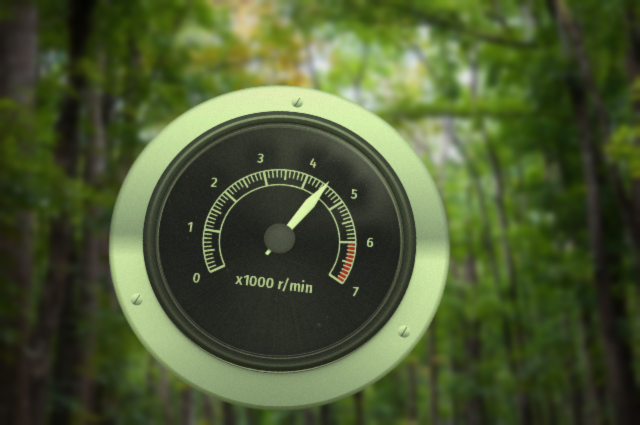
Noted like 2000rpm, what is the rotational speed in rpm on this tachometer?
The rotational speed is 4500rpm
